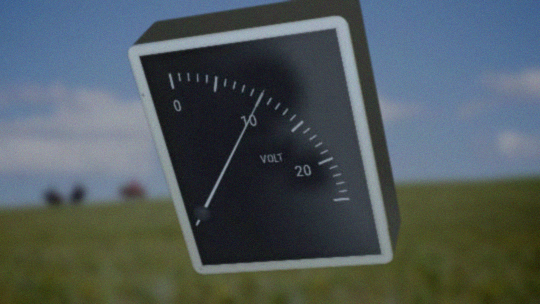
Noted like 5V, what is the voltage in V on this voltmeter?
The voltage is 10V
